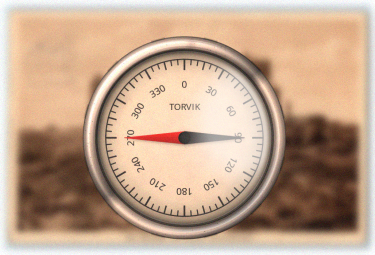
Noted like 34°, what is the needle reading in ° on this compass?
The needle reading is 270°
